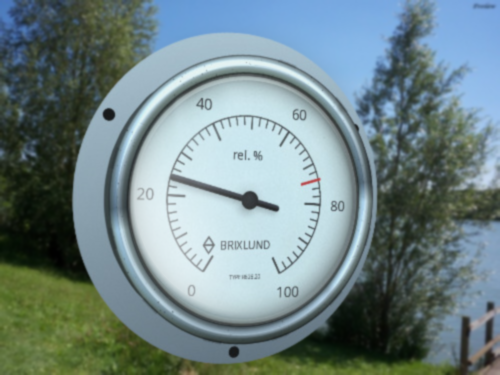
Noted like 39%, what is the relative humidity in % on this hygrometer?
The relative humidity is 24%
